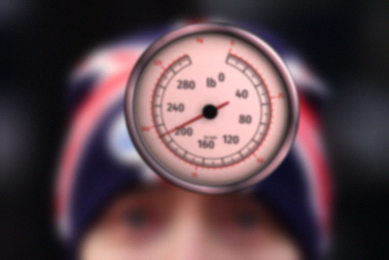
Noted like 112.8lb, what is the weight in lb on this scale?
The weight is 210lb
